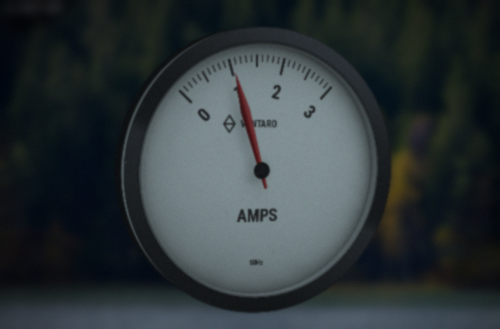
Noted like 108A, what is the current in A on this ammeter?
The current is 1A
